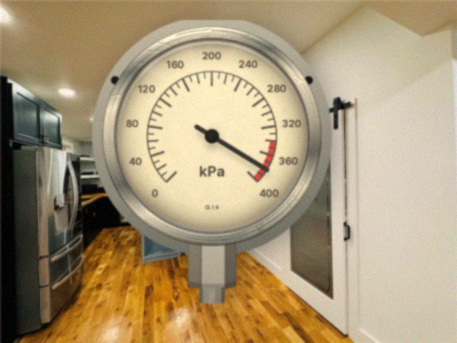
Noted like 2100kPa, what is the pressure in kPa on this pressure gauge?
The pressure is 380kPa
